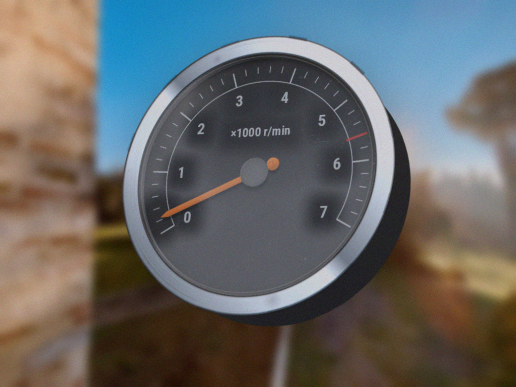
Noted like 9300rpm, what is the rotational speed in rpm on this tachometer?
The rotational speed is 200rpm
